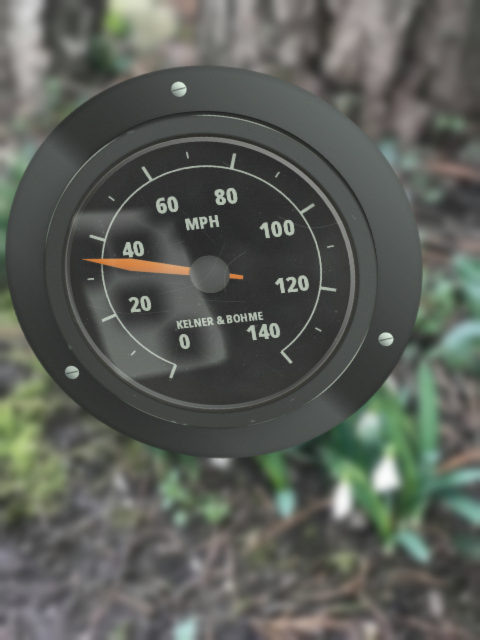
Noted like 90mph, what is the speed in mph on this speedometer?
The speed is 35mph
